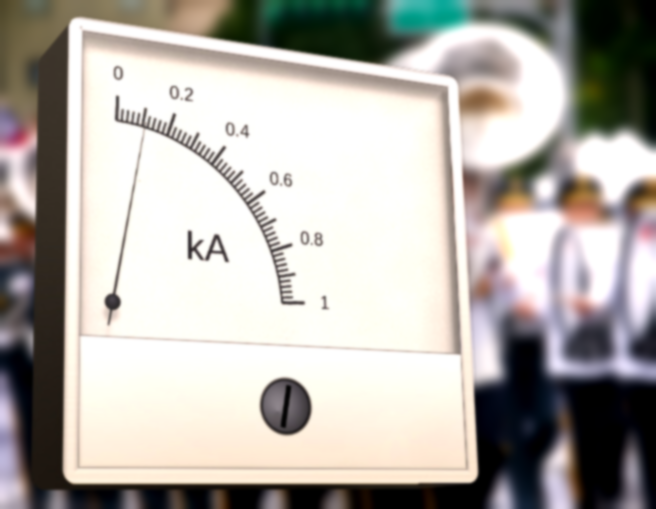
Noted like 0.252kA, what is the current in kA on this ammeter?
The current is 0.1kA
